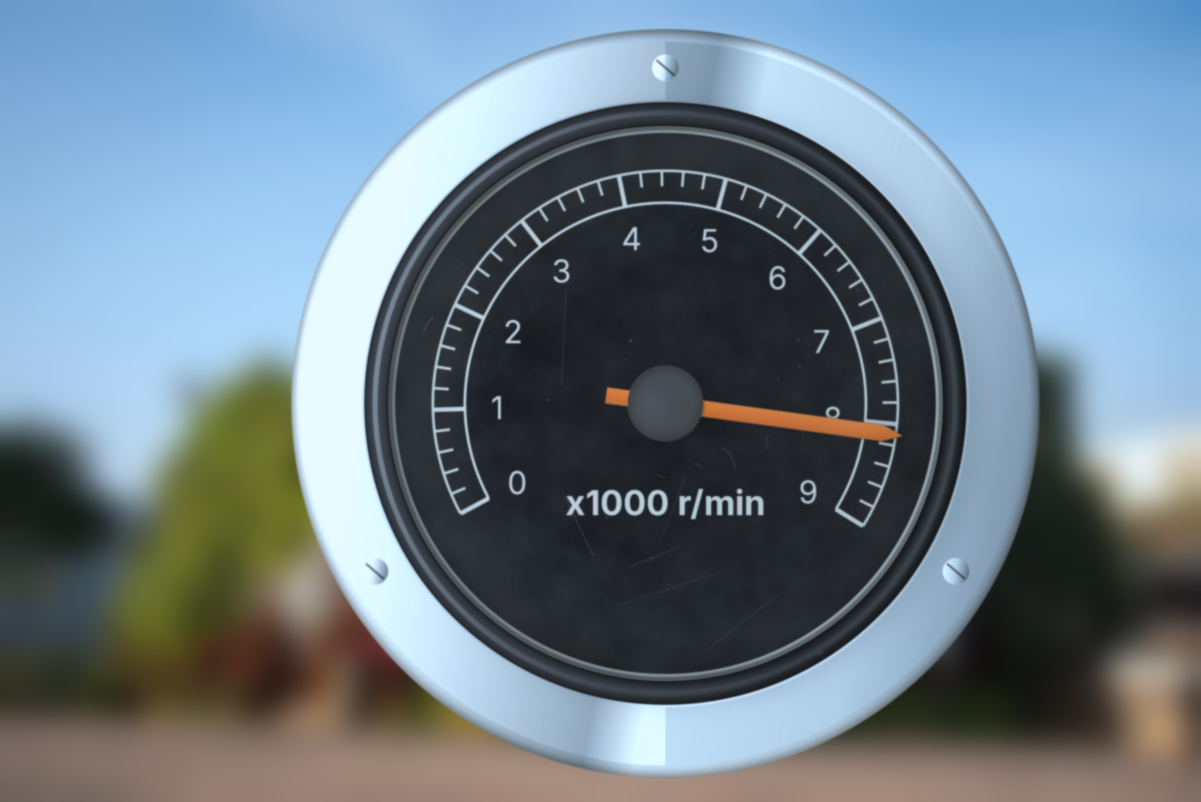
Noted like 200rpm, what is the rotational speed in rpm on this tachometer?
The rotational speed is 8100rpm
